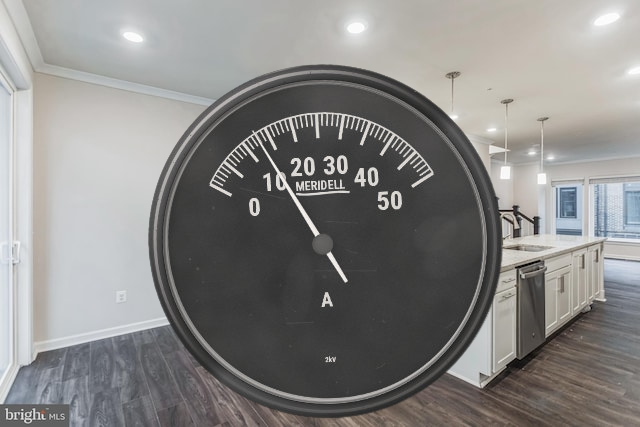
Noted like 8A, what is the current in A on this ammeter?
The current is 13A
